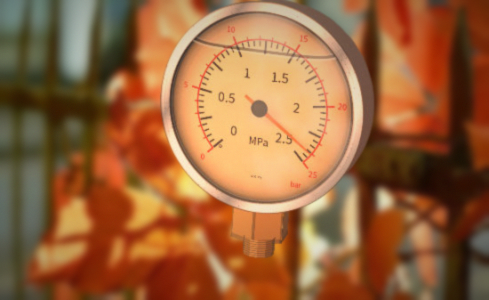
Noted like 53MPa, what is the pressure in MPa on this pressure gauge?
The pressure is 2.4MPa
